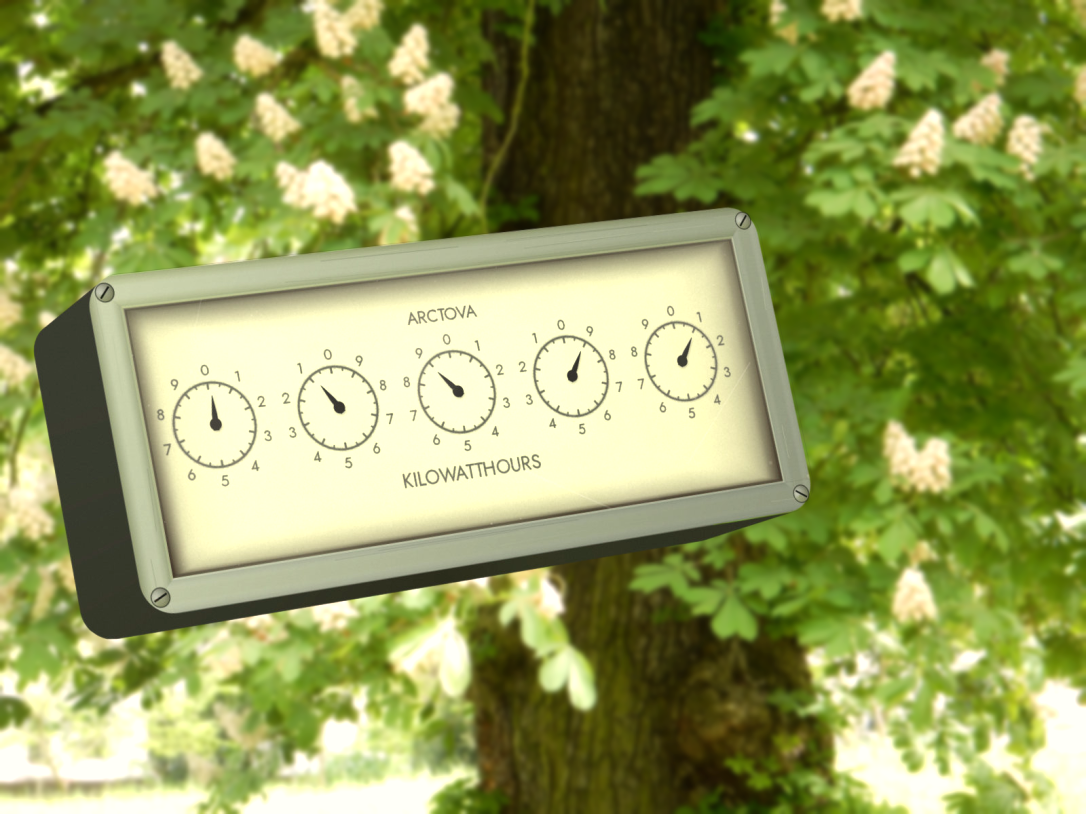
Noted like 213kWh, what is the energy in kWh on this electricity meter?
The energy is 891kWh
